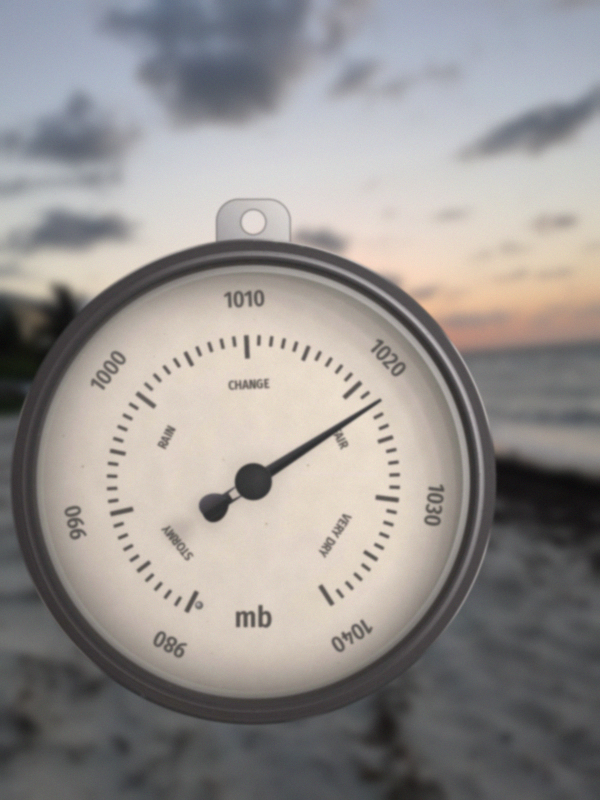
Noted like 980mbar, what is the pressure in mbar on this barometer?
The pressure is 1022mbar
